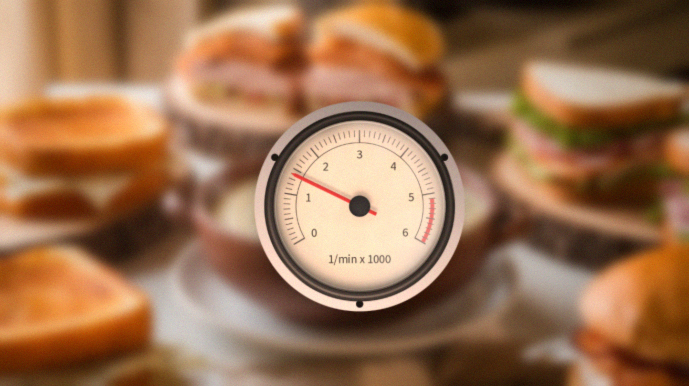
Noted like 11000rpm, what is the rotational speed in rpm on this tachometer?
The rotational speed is 1400rpm
